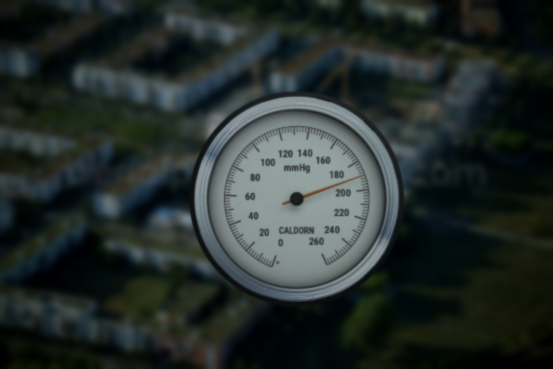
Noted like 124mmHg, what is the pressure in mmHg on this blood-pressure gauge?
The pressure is 190mmHg
